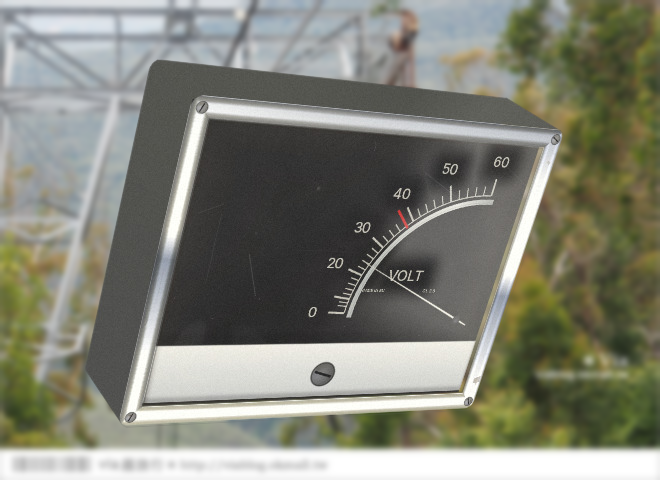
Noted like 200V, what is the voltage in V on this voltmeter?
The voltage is 24V
